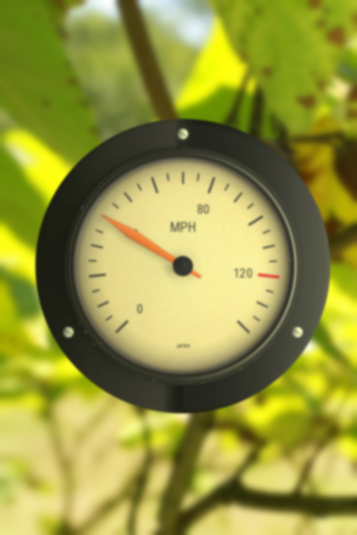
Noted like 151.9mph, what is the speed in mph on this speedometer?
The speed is 40mph
